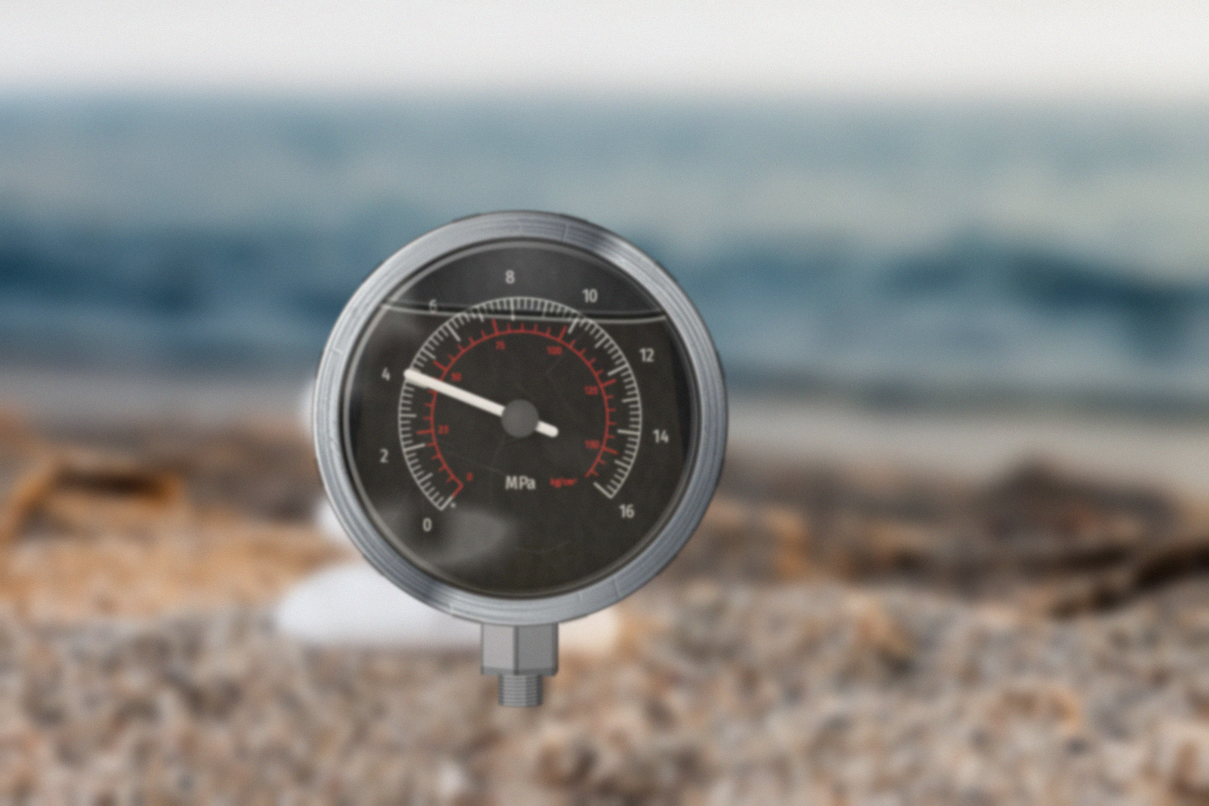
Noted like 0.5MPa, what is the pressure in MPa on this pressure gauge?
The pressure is 4.2MPa
